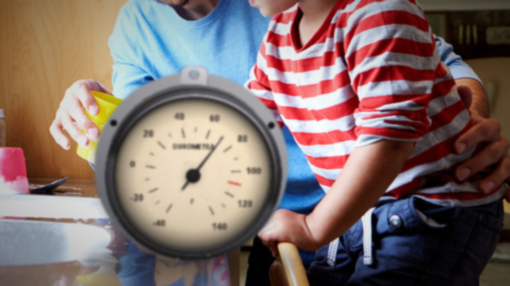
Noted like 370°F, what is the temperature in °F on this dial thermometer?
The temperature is 70°F
